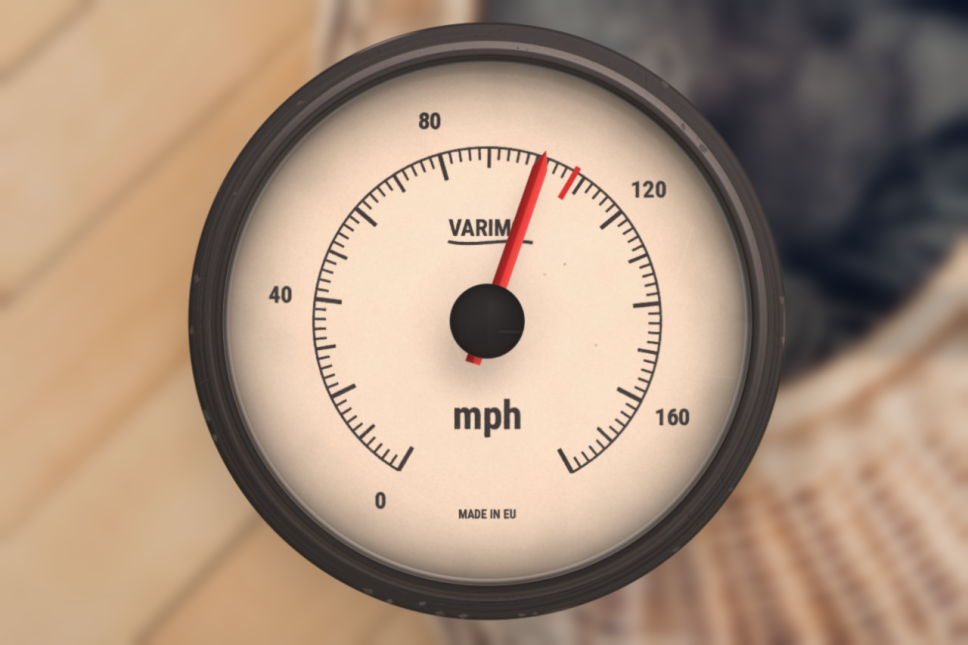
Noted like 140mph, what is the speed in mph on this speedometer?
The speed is 101mph
